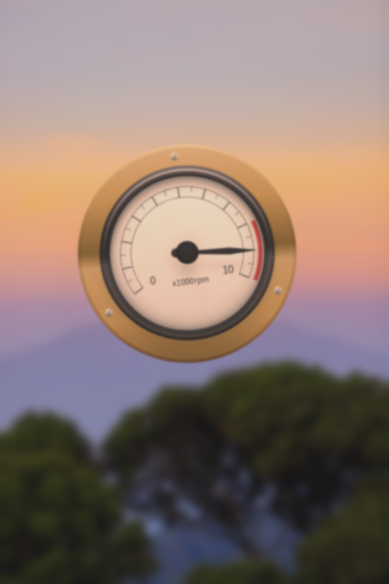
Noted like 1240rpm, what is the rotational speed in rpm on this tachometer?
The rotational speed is 9000rpm
